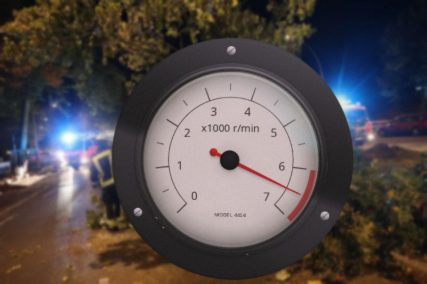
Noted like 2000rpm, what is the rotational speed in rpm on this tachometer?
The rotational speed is 6500rpm
